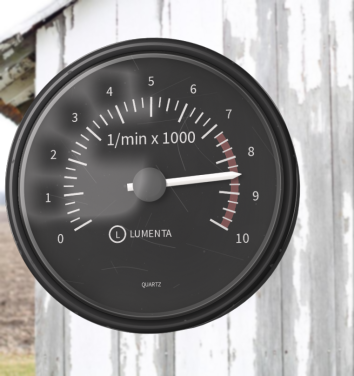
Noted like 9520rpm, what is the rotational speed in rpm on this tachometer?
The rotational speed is 8500rpm
